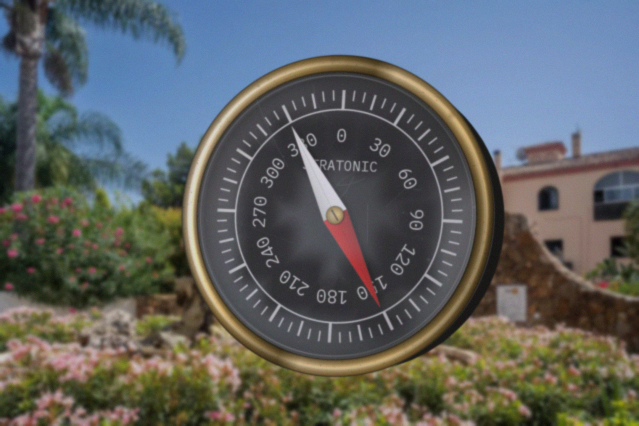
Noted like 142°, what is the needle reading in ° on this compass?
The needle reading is 150°
